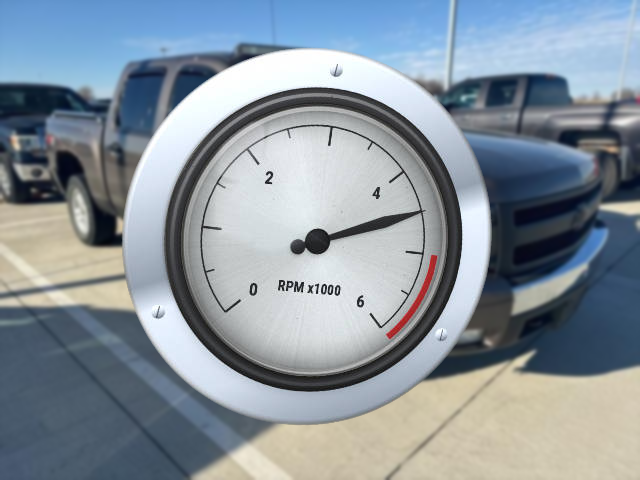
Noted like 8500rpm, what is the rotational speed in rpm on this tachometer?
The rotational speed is 4500rpm
